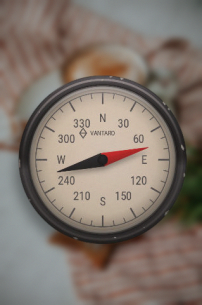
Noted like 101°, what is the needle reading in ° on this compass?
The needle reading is 75°
